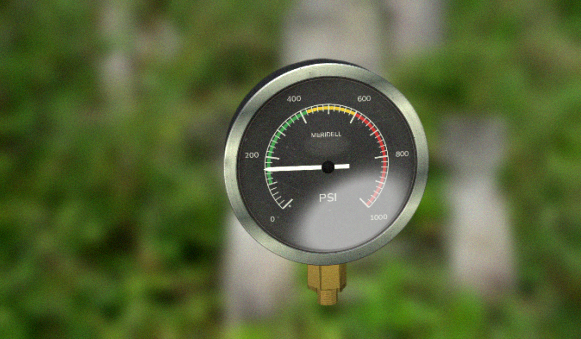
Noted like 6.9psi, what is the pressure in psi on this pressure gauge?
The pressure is 160psi
